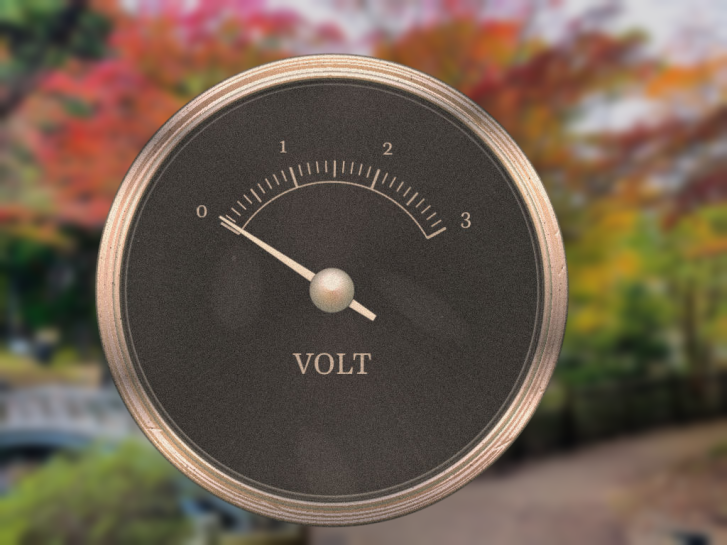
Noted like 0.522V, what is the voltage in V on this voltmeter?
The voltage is 0.05V
